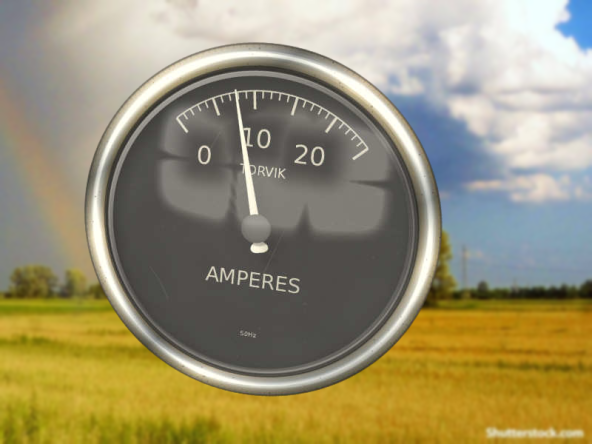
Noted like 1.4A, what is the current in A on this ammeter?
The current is 8A
